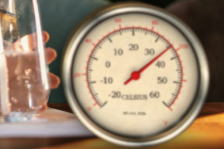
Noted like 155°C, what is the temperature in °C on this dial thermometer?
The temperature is 35°C
